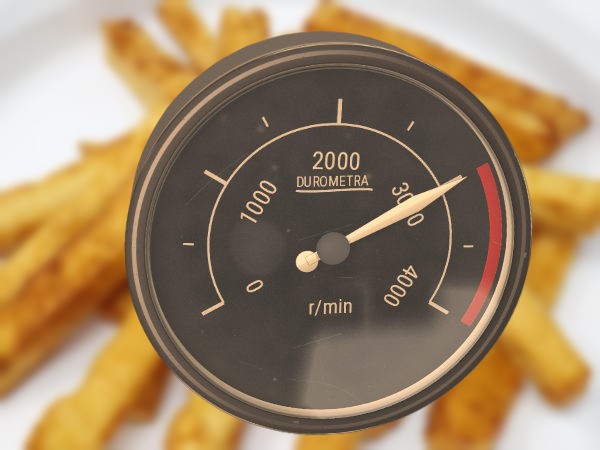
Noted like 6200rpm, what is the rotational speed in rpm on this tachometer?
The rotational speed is 3000rpm
